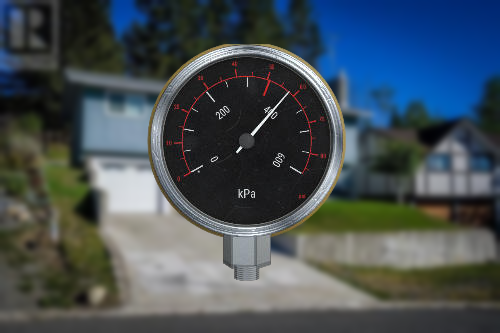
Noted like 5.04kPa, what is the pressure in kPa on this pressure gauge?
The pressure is 400kPa
